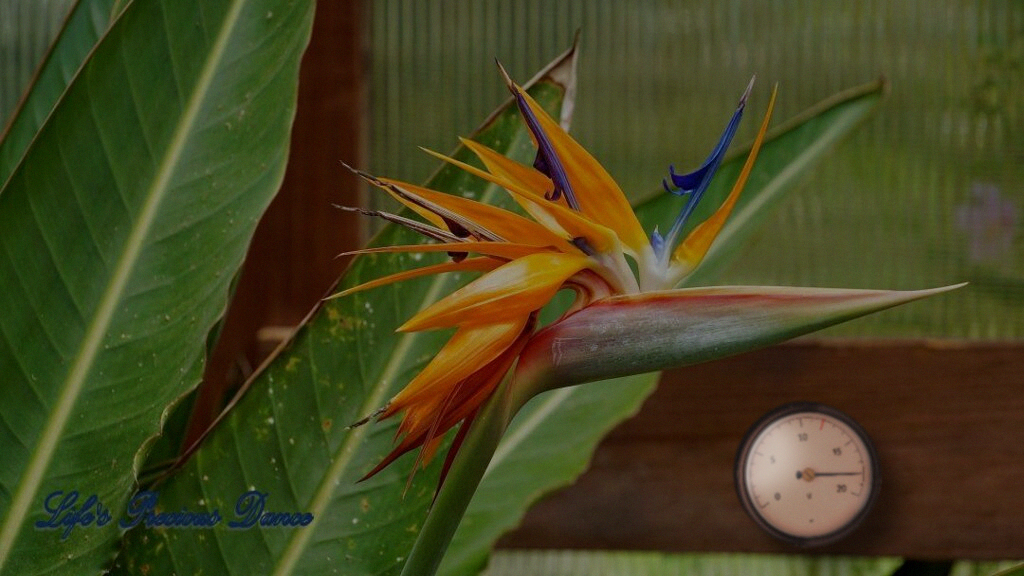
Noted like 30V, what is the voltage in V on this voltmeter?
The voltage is 18V
